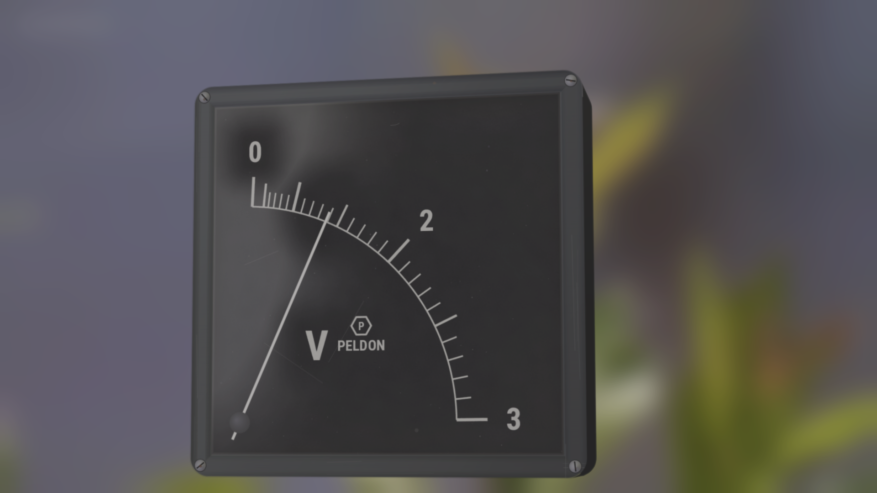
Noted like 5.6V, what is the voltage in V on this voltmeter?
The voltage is 1.4V
